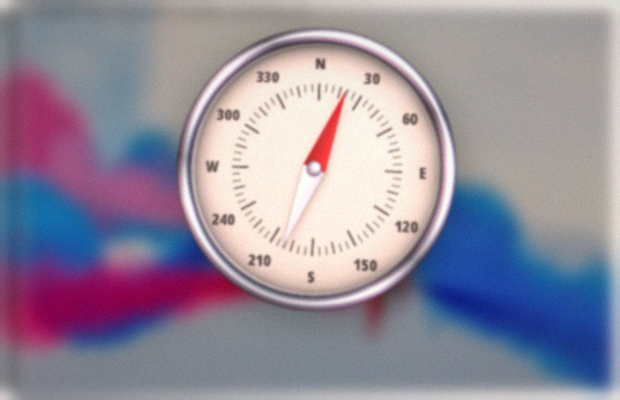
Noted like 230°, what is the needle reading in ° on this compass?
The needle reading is 20°
